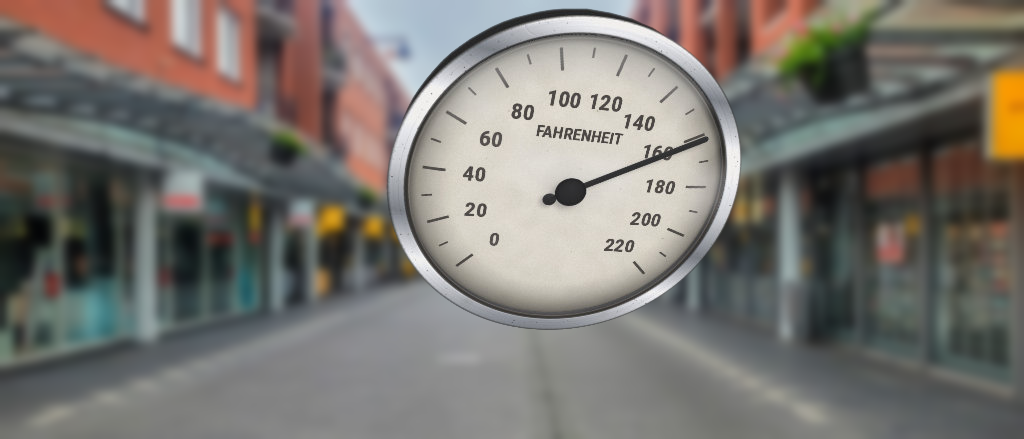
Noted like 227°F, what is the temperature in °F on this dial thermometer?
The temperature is 160°F
